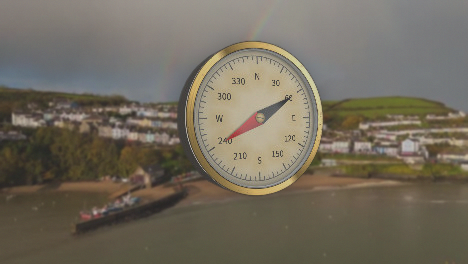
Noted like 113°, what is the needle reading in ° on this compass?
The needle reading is 240°
